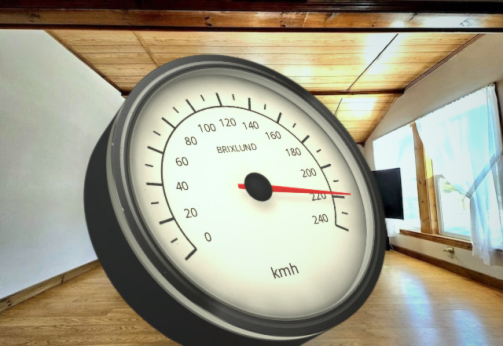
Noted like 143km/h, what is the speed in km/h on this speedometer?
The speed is 220km/h
